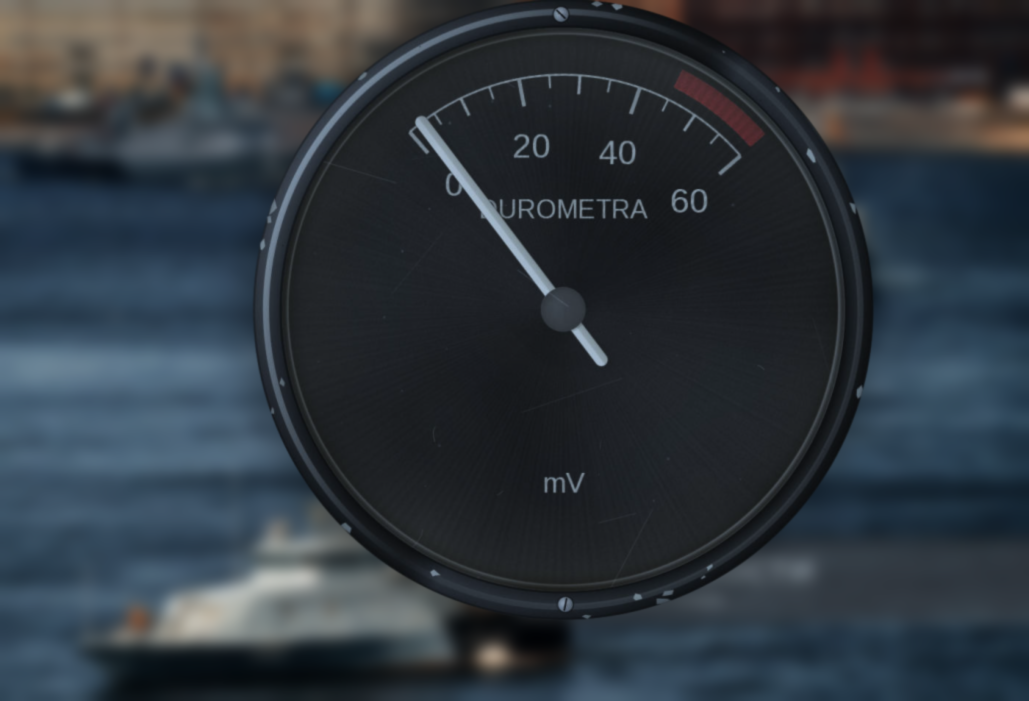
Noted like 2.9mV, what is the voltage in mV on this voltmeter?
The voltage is 2.5mV
